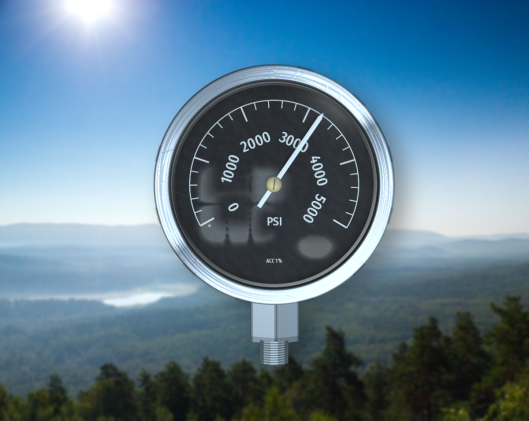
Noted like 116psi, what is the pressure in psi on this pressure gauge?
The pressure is 3200psi
